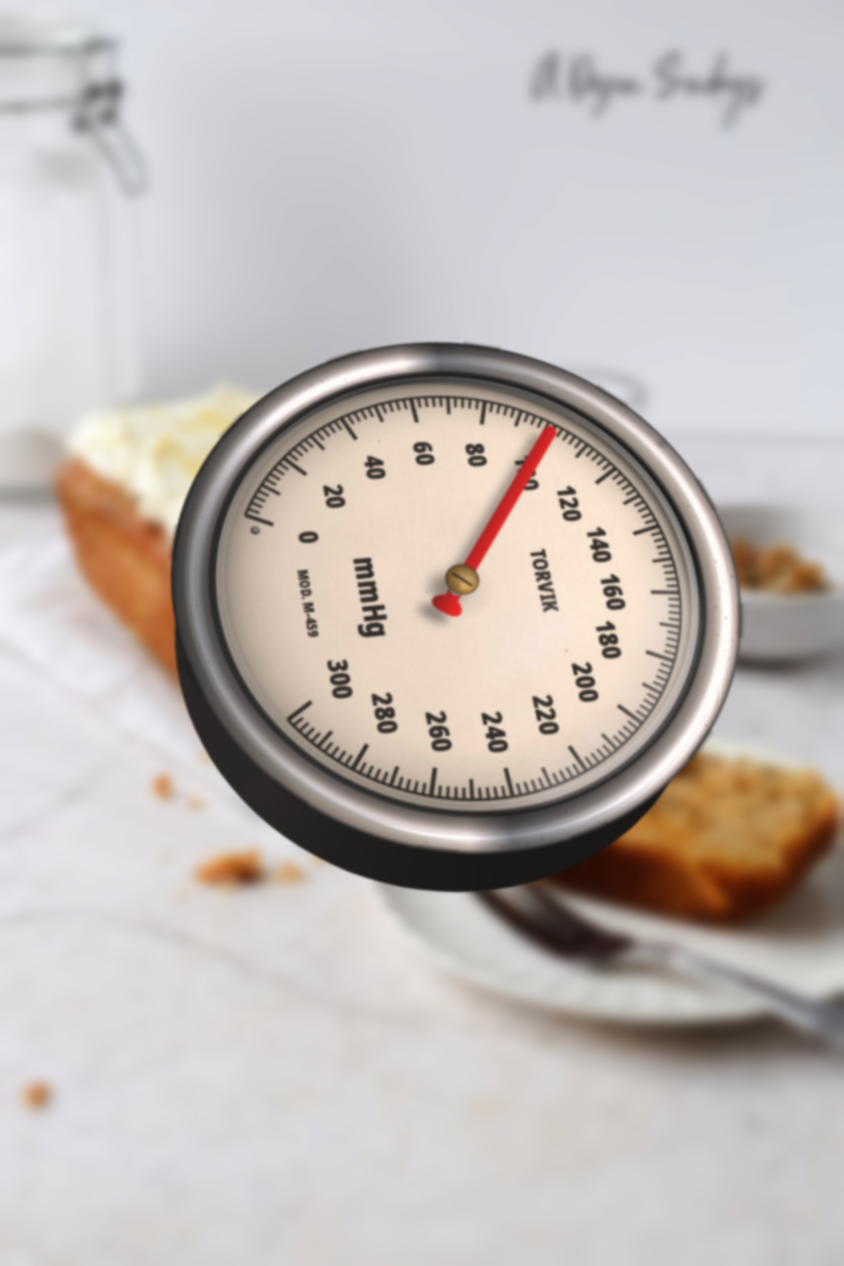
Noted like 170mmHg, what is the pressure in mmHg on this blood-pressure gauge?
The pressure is 100mmHg
